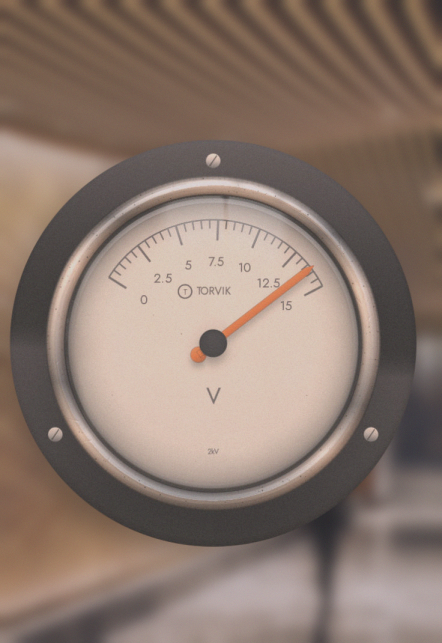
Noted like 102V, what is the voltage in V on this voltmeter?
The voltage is 13.75V
